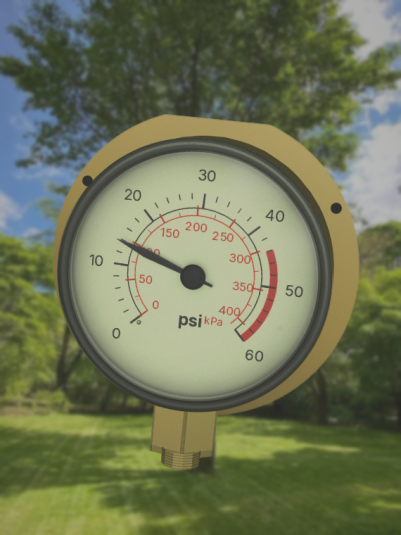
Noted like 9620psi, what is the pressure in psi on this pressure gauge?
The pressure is 14psi
